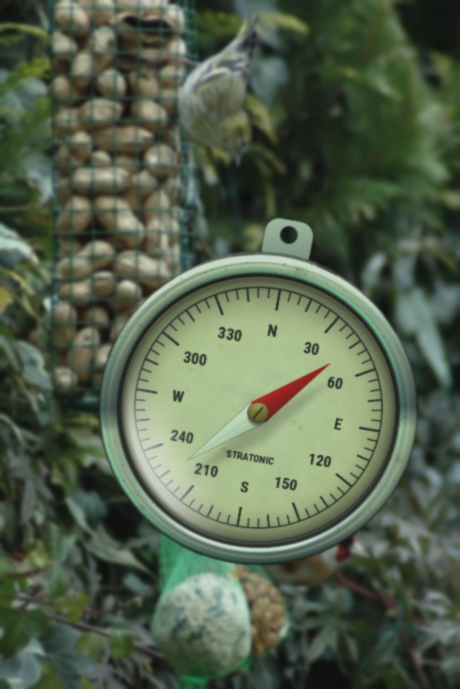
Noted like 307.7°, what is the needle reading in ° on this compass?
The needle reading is 45°
